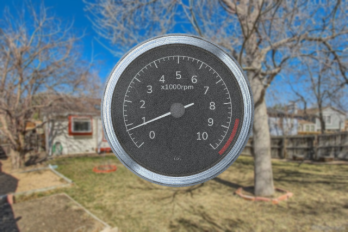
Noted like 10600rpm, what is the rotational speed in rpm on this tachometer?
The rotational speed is 800rpm
